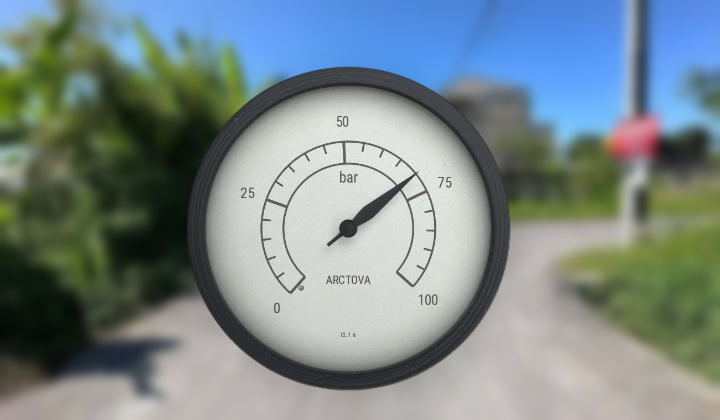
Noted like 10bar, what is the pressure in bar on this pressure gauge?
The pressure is 70bar
